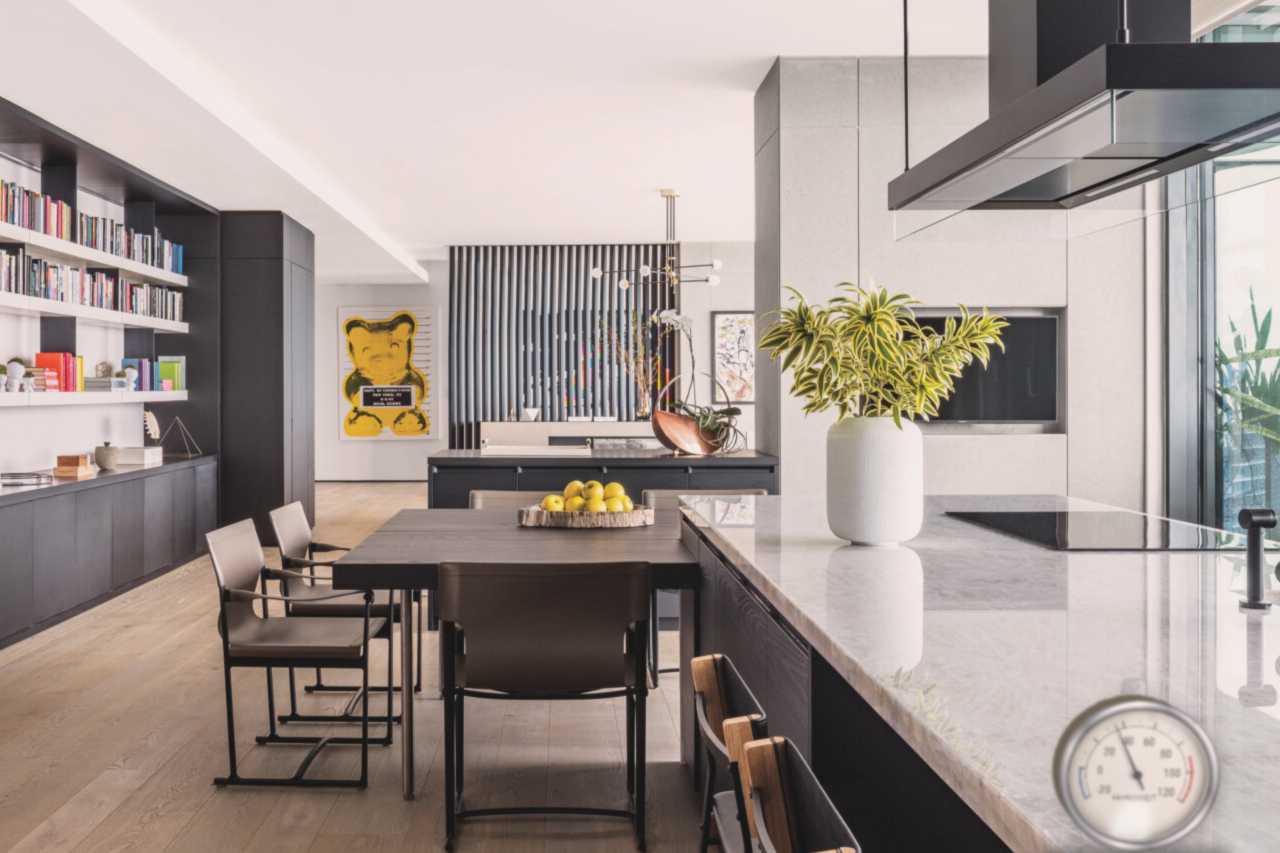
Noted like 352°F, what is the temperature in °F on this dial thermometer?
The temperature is 35°F
